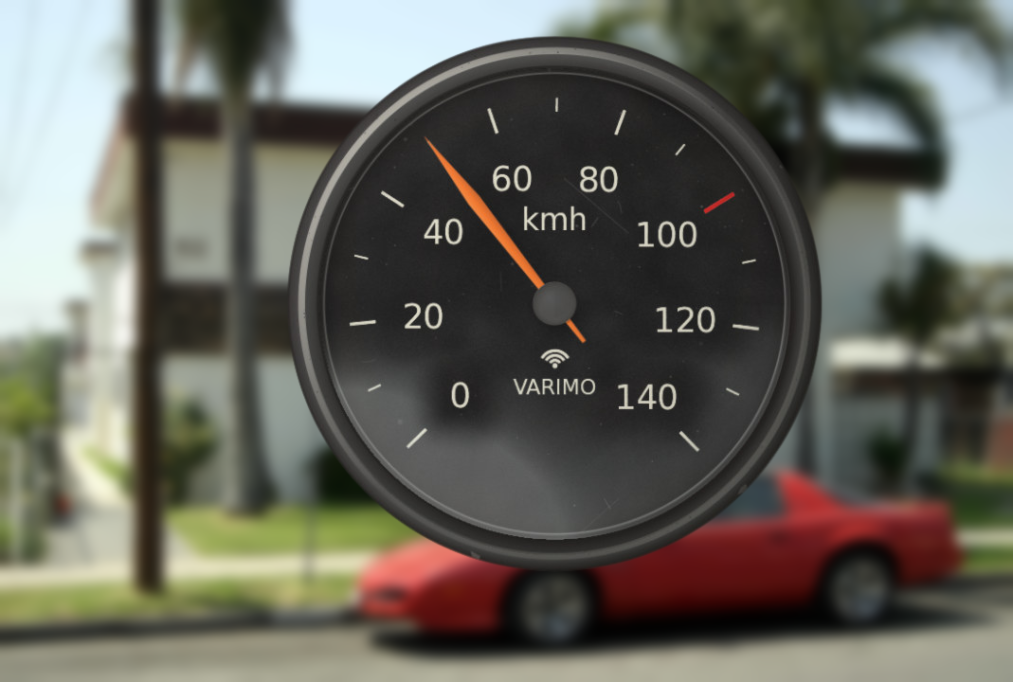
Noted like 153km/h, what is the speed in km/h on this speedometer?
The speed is 50km/h
